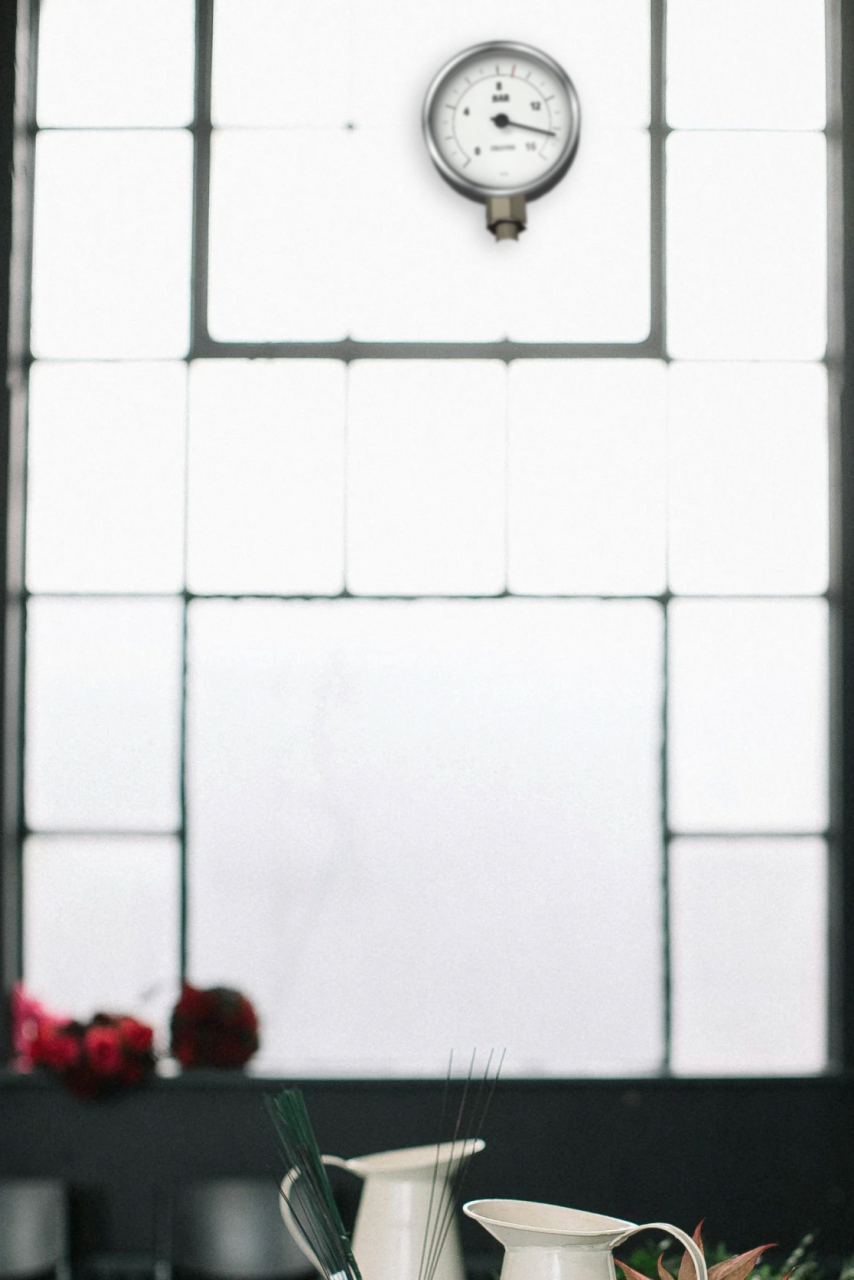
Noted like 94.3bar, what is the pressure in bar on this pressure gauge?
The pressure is 14.5bar
